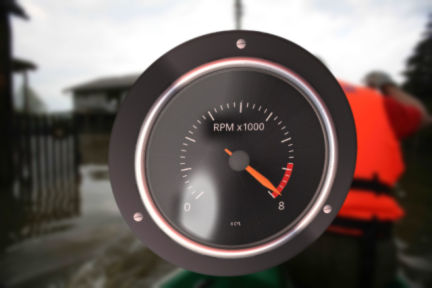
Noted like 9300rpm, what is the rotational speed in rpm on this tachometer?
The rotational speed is 7800rpm
